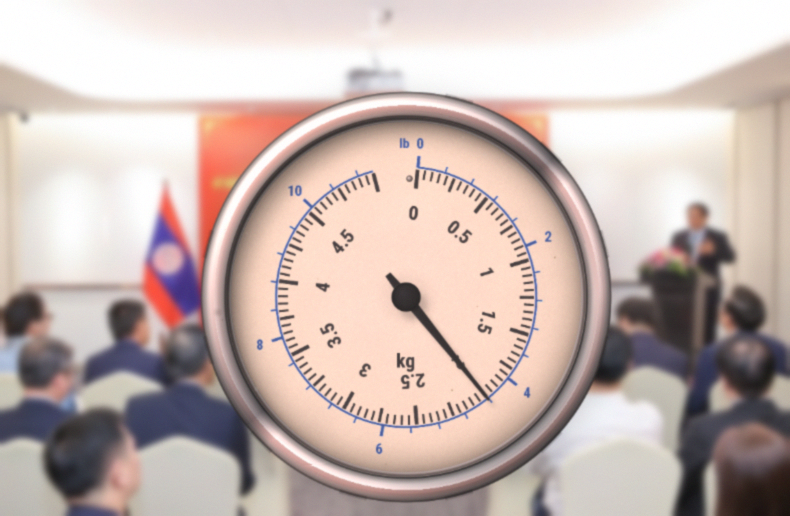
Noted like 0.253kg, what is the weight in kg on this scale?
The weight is 2kg
